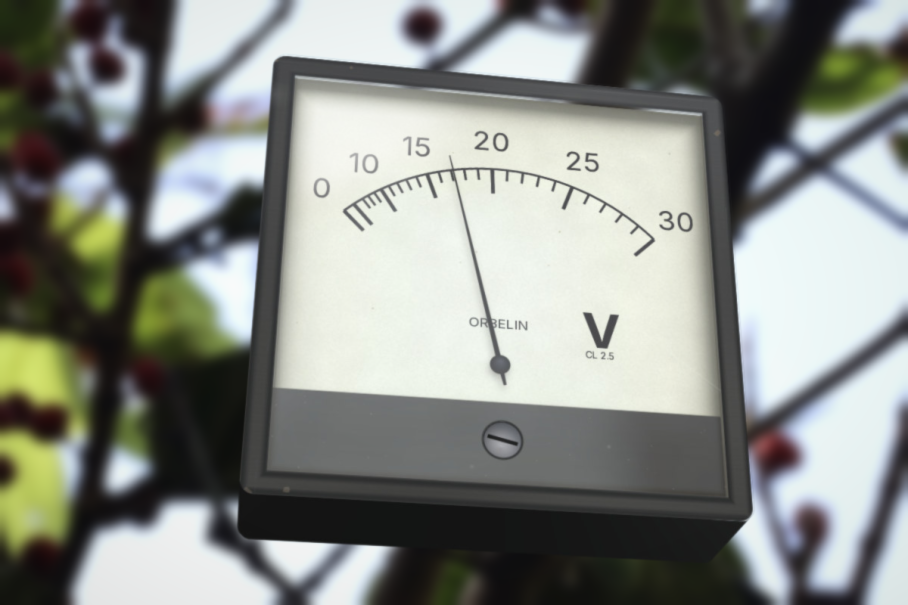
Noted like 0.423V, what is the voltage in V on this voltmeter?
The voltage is 17V
